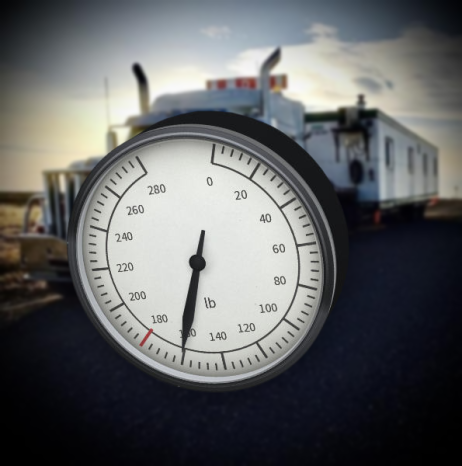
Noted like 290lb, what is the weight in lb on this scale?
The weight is 160lb
